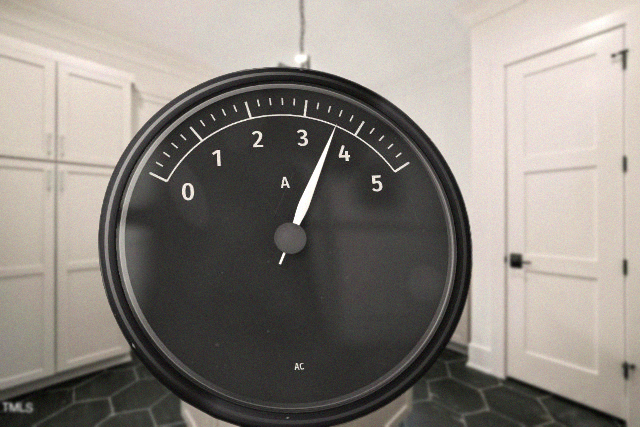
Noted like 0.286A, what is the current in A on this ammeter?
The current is 3.6A
